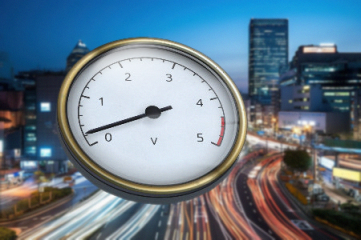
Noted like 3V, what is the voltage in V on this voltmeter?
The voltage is 0.2V
